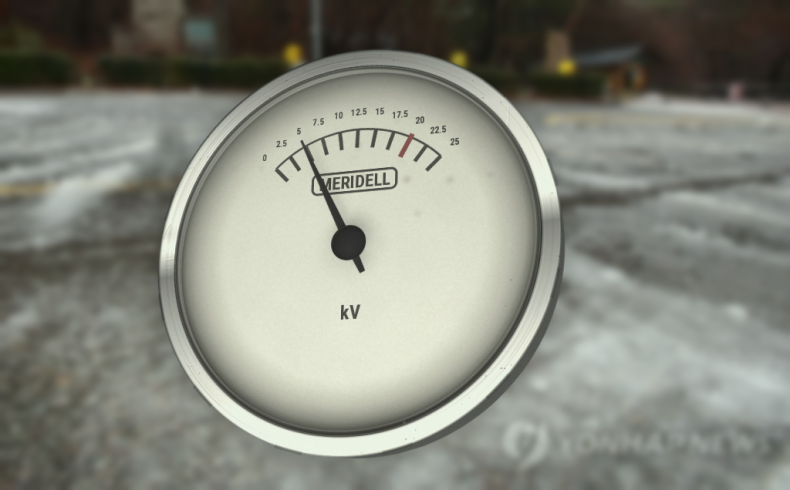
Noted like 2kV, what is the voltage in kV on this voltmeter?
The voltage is 5kV
